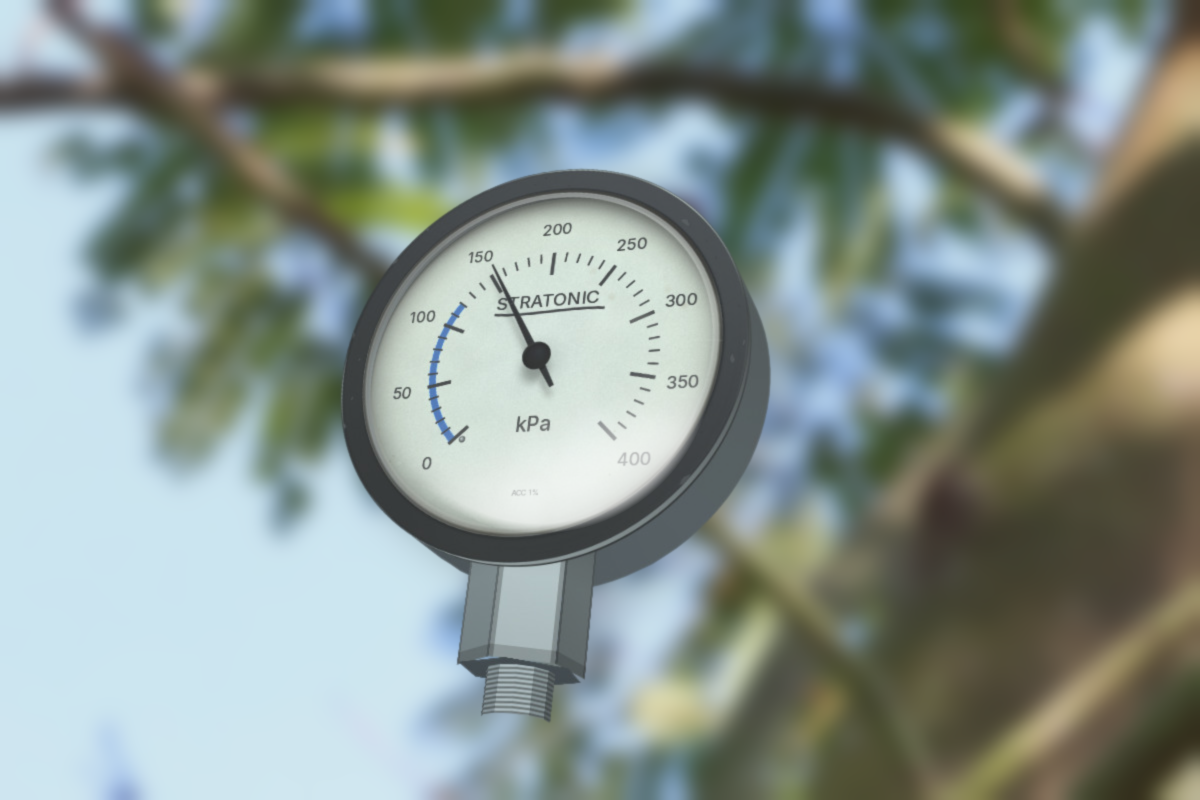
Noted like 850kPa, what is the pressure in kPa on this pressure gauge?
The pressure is 155kPa
